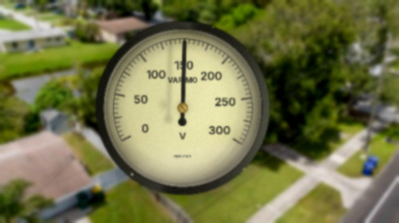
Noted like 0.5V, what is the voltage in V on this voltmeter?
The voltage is 150V
